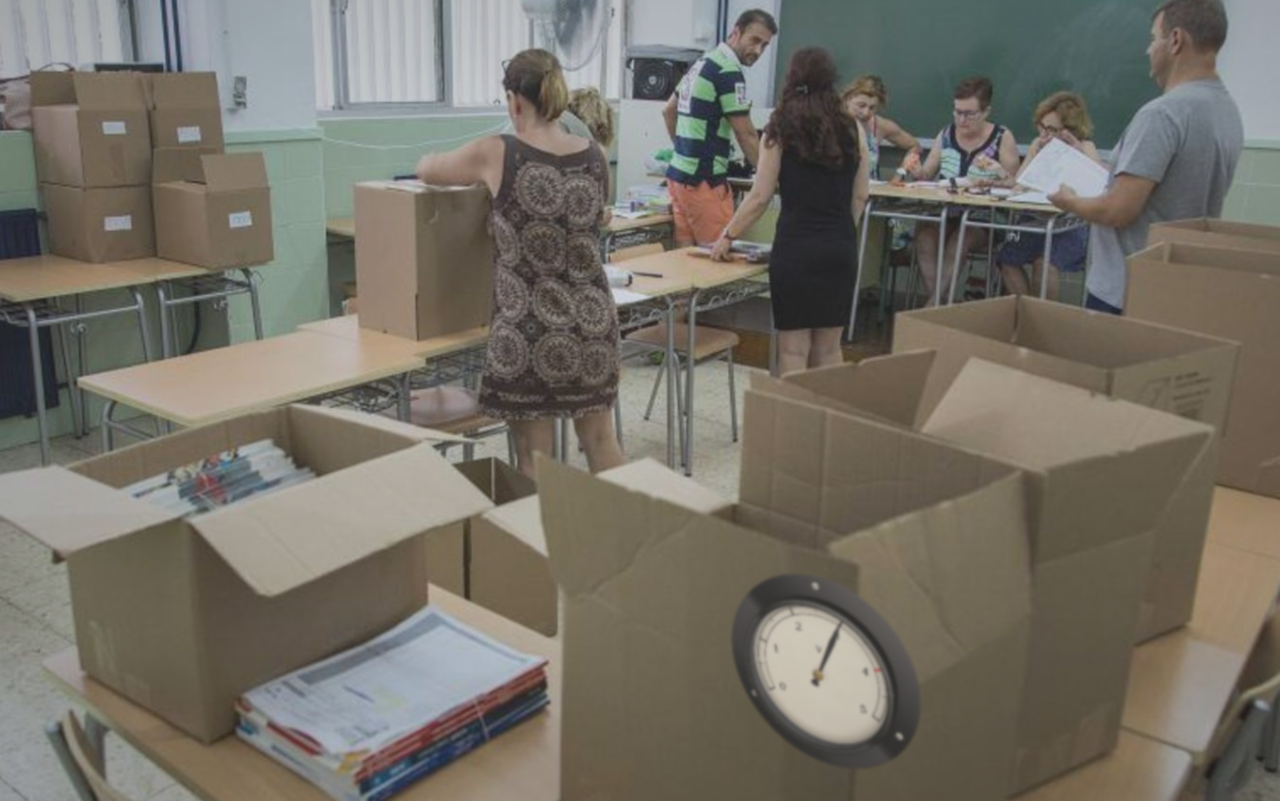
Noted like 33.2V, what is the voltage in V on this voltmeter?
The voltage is 3V
